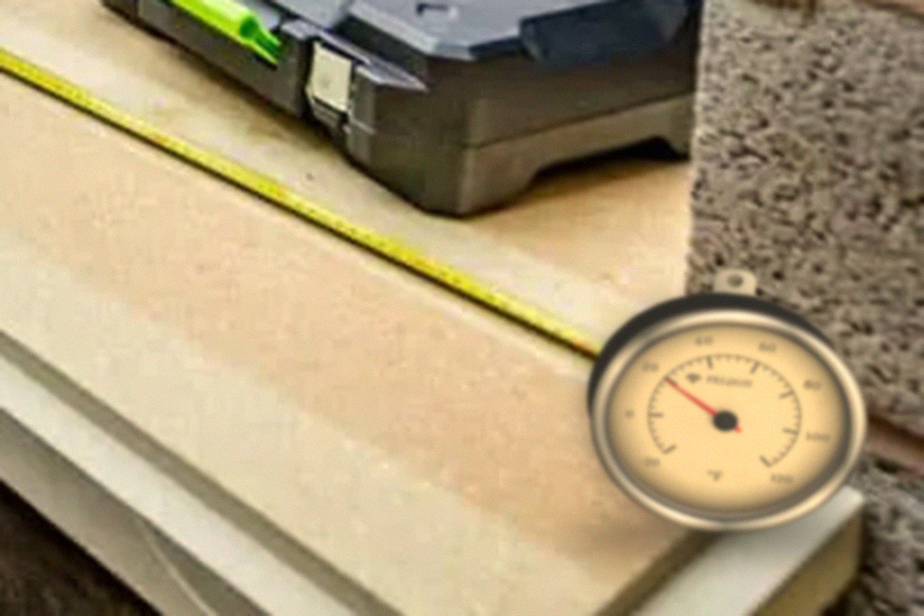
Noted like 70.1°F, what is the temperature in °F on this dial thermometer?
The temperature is 20°F
